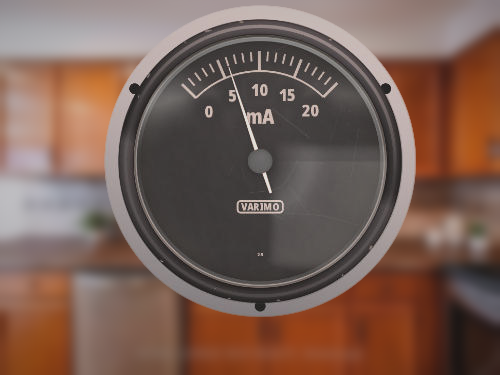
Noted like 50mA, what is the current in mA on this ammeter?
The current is 6mA
